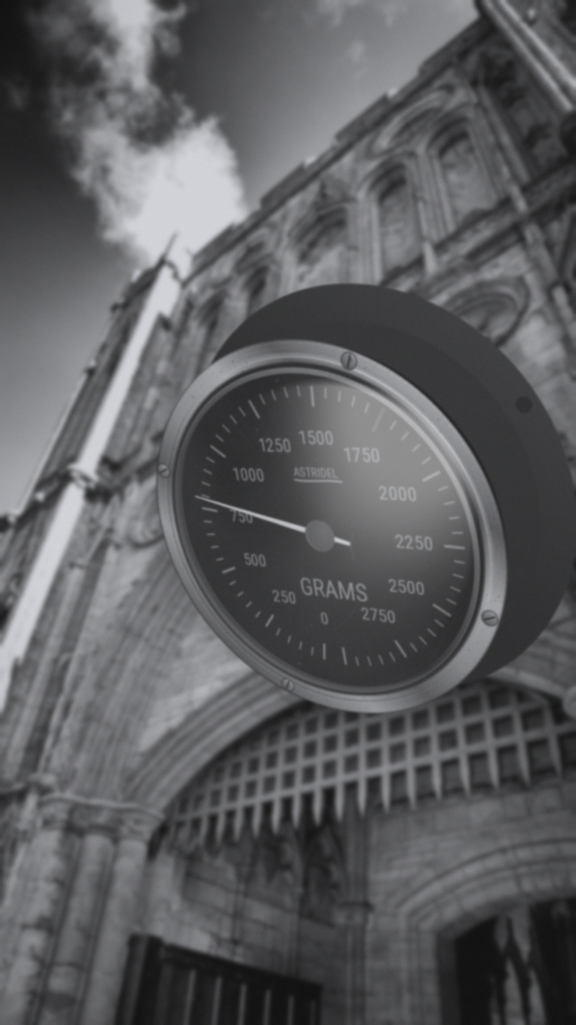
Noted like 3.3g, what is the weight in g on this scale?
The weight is 800g
